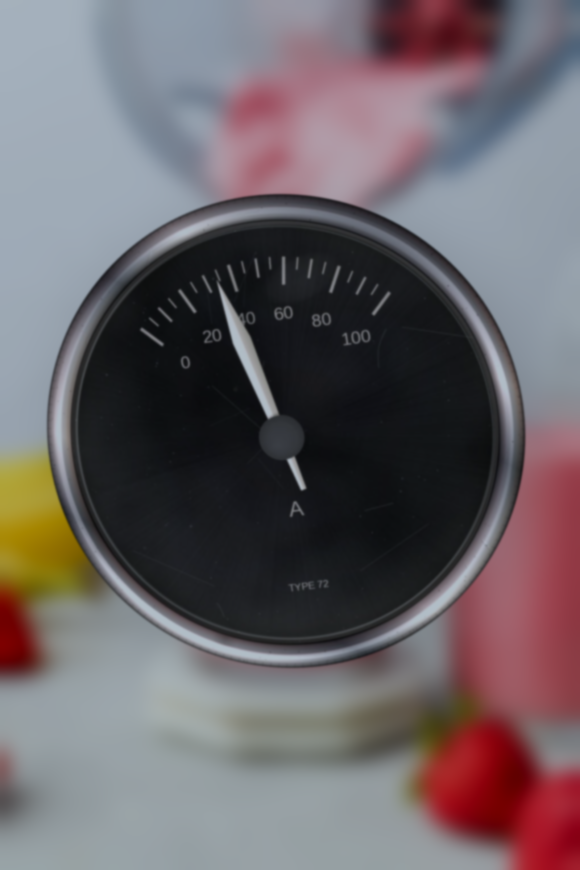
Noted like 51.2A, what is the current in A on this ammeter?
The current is 35A
